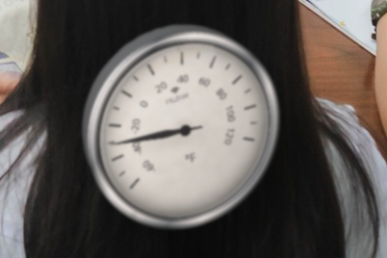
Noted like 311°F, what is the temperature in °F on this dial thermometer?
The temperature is -30°F
